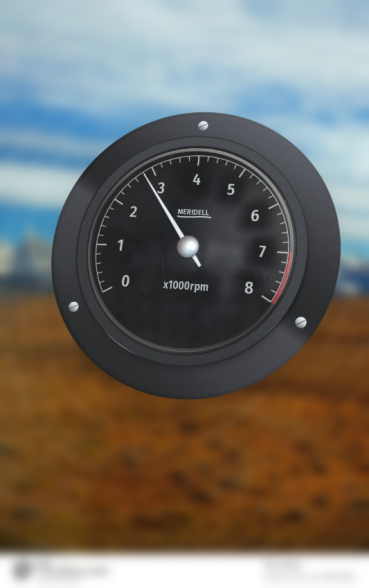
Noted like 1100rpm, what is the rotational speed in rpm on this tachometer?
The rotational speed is 2800rpm
